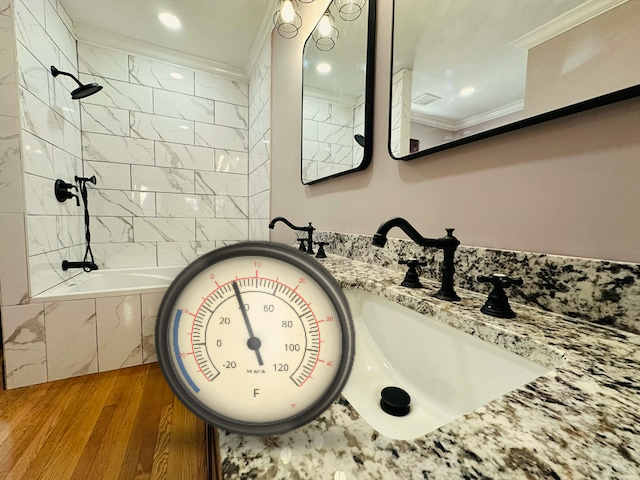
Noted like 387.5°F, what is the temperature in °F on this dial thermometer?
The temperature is 40°F
